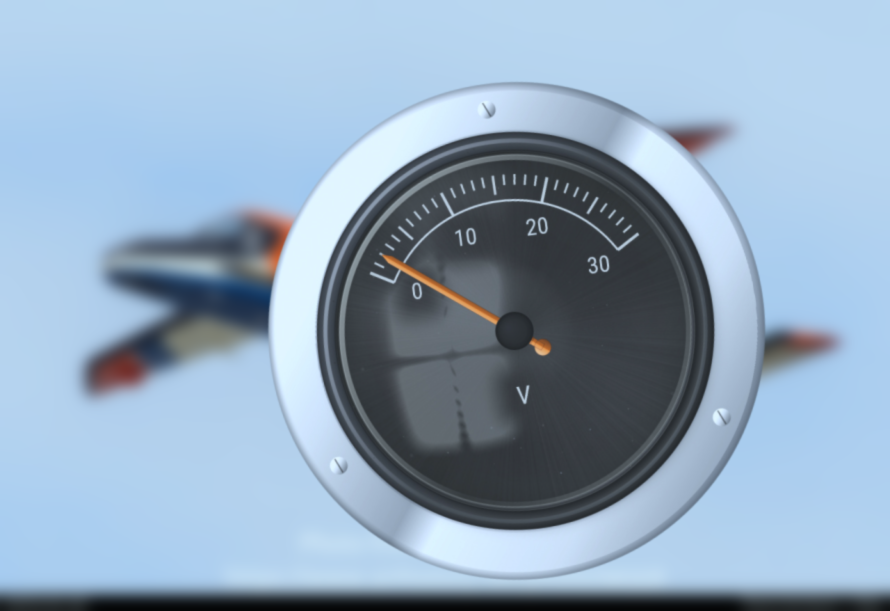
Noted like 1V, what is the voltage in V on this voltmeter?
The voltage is 2V
